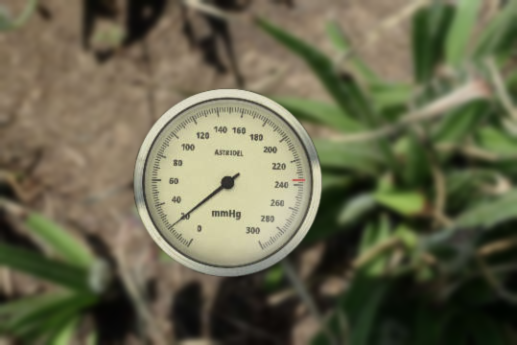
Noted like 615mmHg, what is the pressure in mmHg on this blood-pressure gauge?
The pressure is 20mmHg
